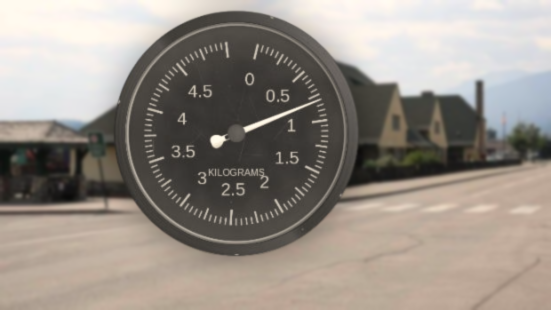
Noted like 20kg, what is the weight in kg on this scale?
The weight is 0.8kg
